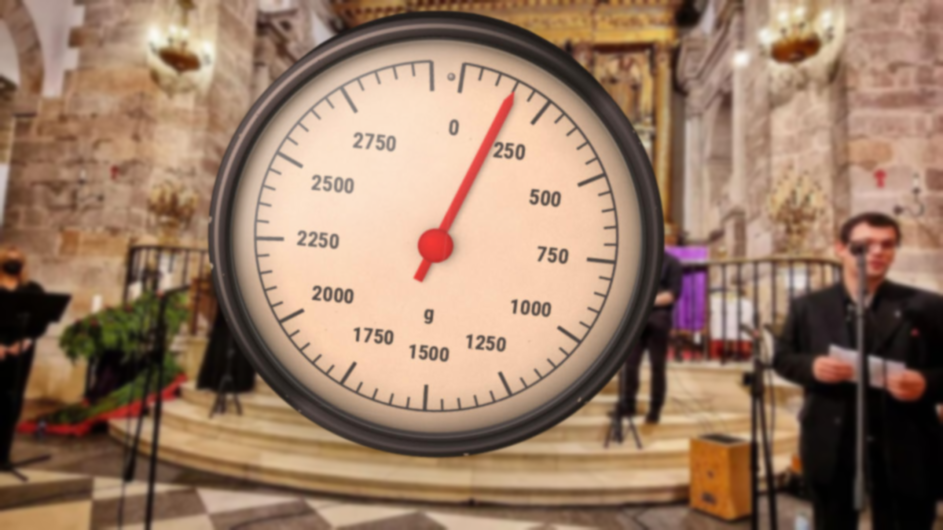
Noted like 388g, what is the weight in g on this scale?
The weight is 150g
